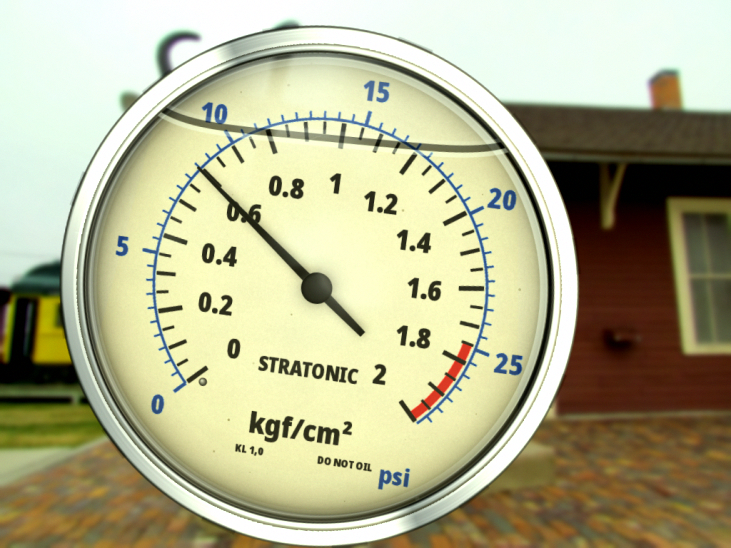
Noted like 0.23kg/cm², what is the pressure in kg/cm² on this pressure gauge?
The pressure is 0.6kg/cm²
